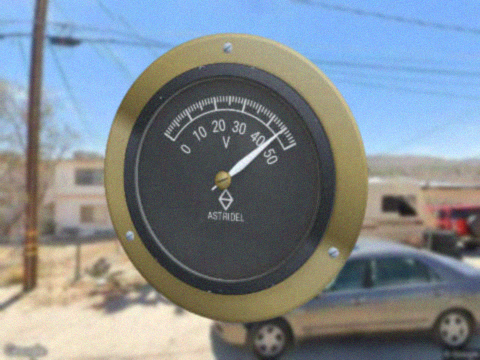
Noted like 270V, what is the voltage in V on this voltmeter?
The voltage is 45V
